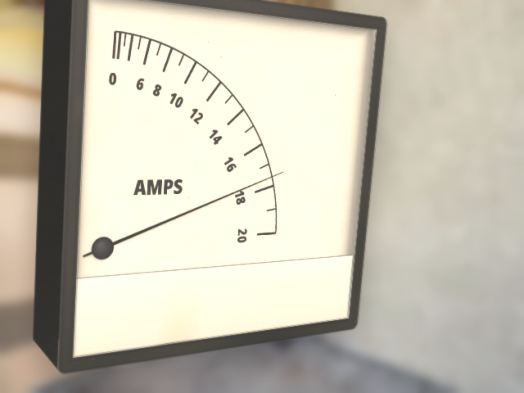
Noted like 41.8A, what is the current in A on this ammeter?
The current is 17.5A
